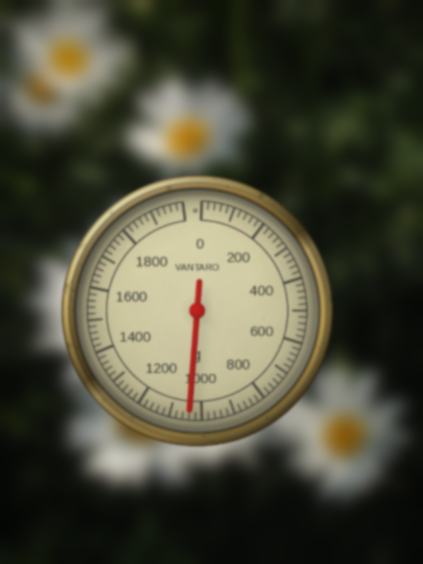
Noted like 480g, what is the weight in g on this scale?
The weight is 1040g
